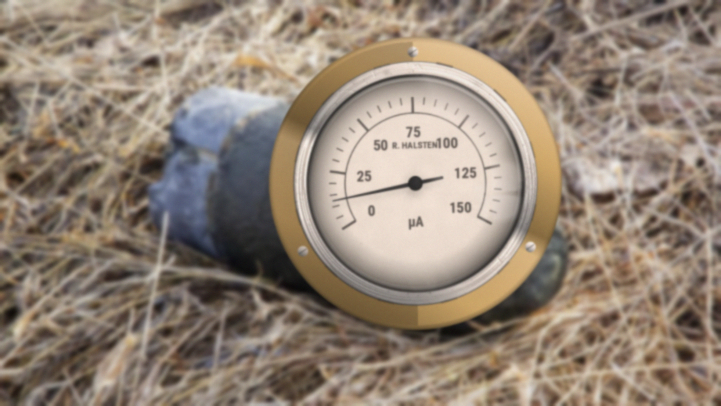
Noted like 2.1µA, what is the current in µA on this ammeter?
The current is 12.5µA
